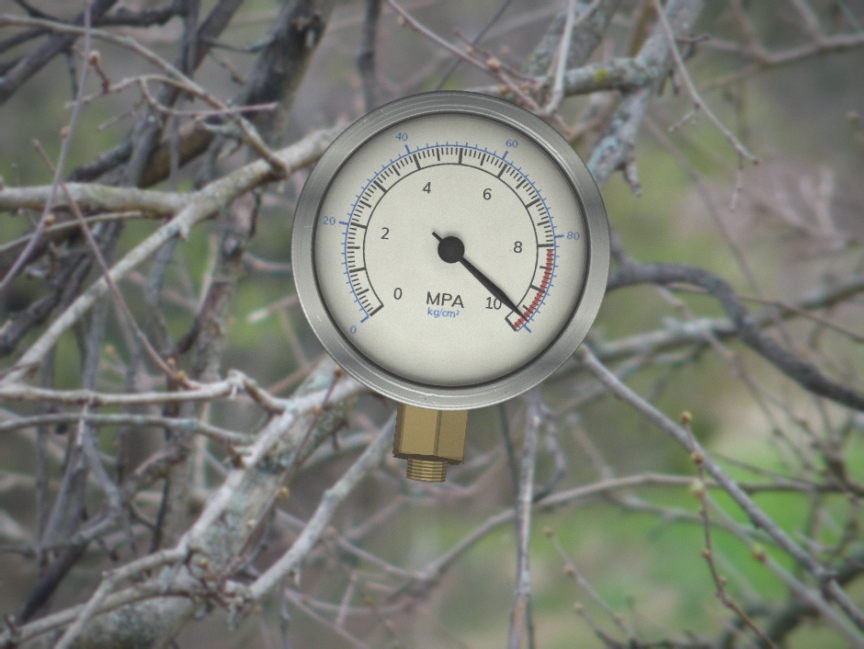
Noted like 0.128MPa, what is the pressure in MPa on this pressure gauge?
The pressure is 9.7MPa
